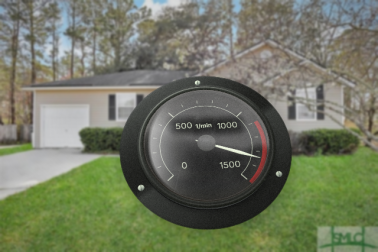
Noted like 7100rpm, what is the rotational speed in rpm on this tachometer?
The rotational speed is 1350rpm
